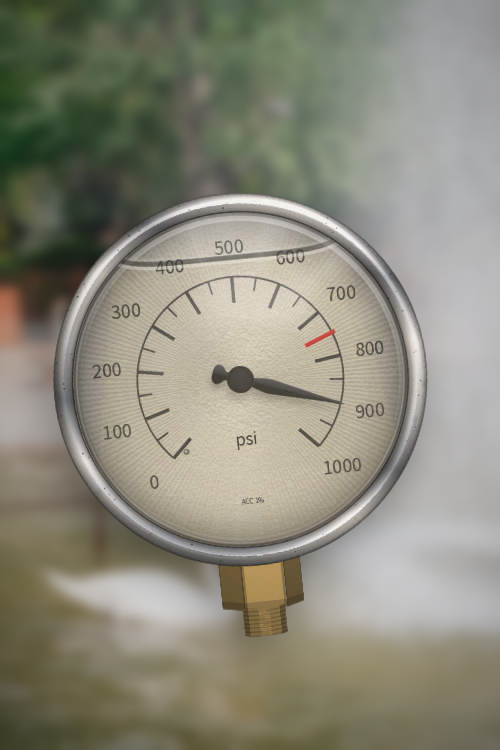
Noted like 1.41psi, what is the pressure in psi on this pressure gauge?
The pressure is 900psi
